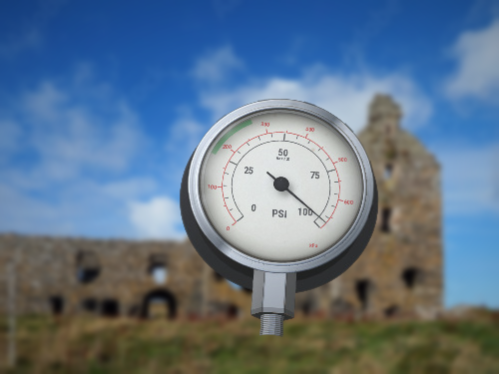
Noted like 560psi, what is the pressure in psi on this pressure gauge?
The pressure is 97.5psi
